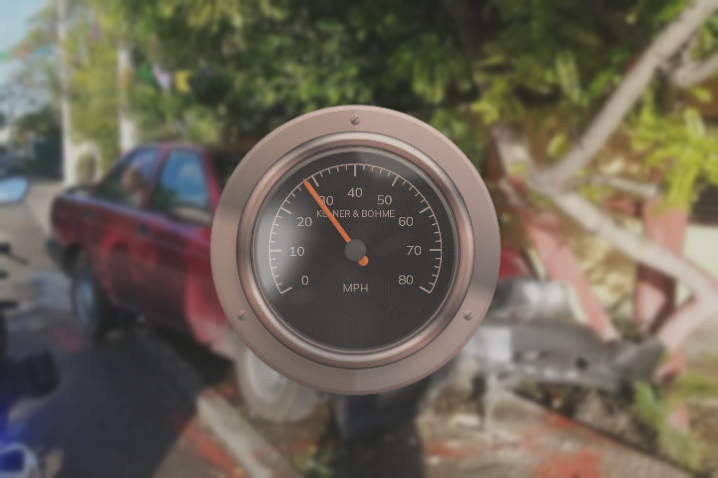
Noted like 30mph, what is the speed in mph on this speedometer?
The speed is 28mph
